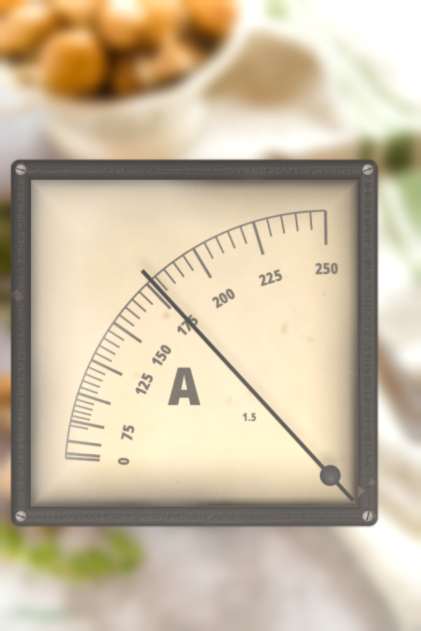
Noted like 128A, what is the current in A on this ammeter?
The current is 177.5A
